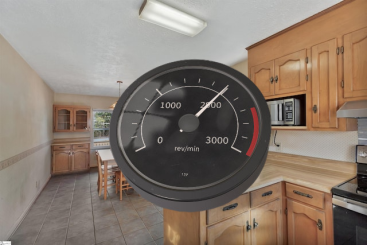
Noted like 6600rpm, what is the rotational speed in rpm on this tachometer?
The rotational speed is 2000rpm
